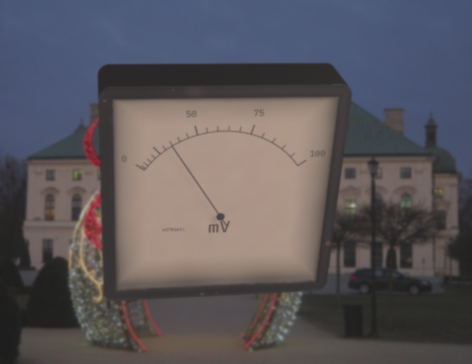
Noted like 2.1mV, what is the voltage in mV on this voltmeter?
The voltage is 35mV
